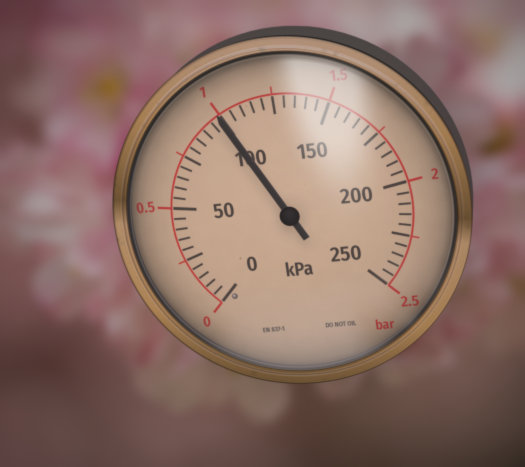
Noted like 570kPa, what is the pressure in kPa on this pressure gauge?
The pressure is 100kPa
